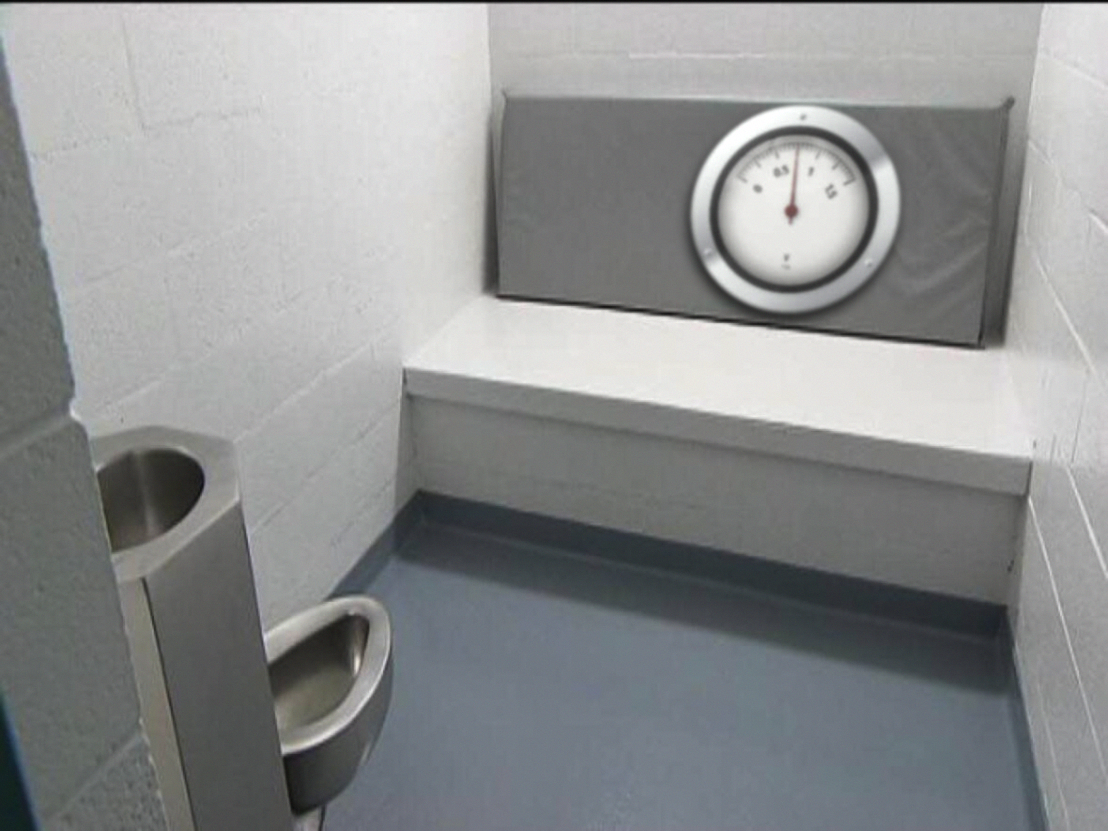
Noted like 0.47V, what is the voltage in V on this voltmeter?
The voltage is 0.75V
